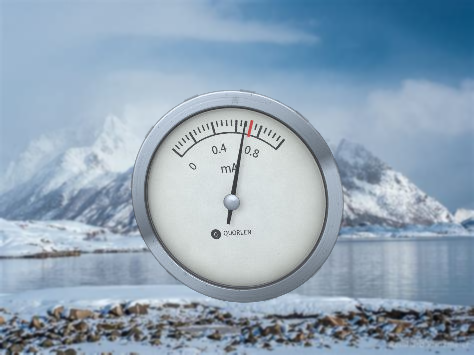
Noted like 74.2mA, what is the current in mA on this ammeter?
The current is 0.68mA
